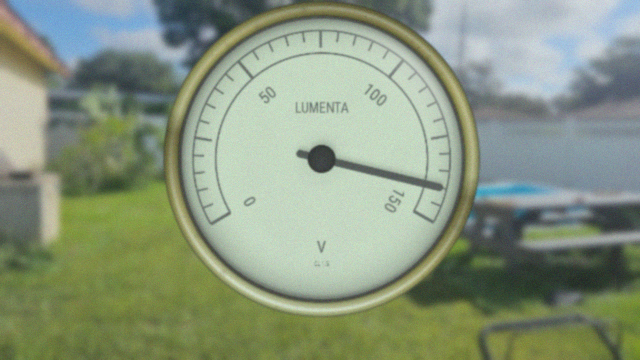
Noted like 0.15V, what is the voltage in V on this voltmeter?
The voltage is 140V
